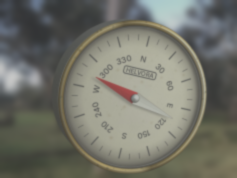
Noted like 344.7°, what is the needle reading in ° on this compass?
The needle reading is 285°
